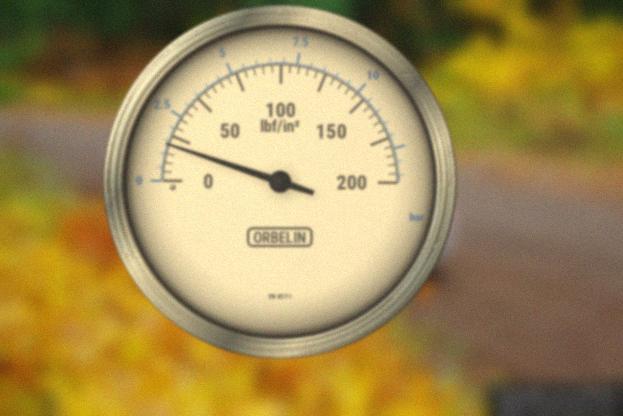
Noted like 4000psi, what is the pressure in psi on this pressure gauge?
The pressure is 20psi
